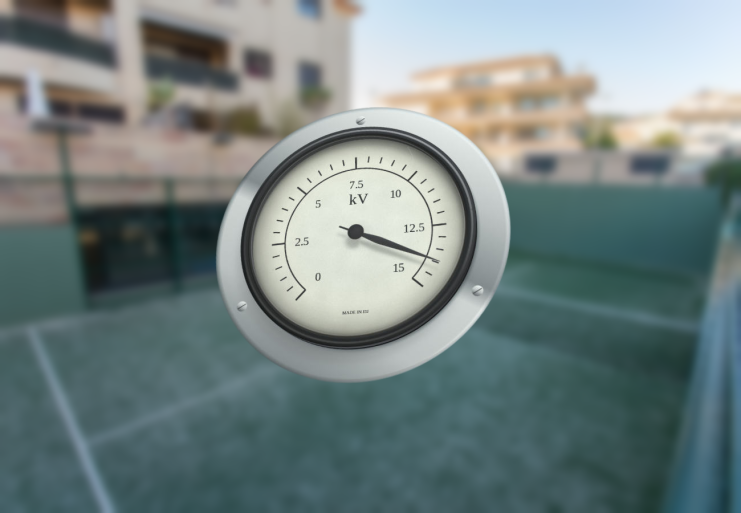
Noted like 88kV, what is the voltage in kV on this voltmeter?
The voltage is 14kV
